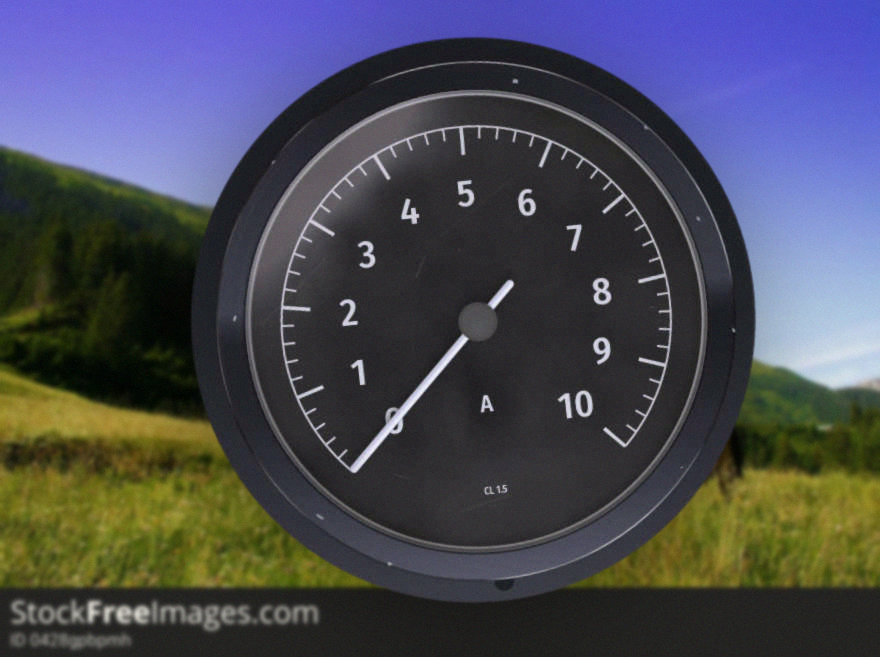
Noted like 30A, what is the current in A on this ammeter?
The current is 0A
